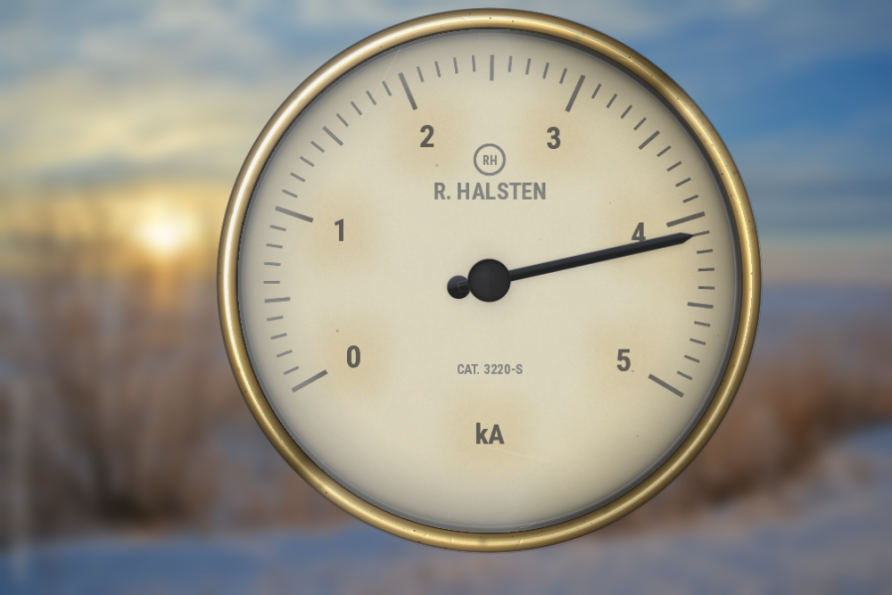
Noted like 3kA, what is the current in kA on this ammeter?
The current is 4.1kA
